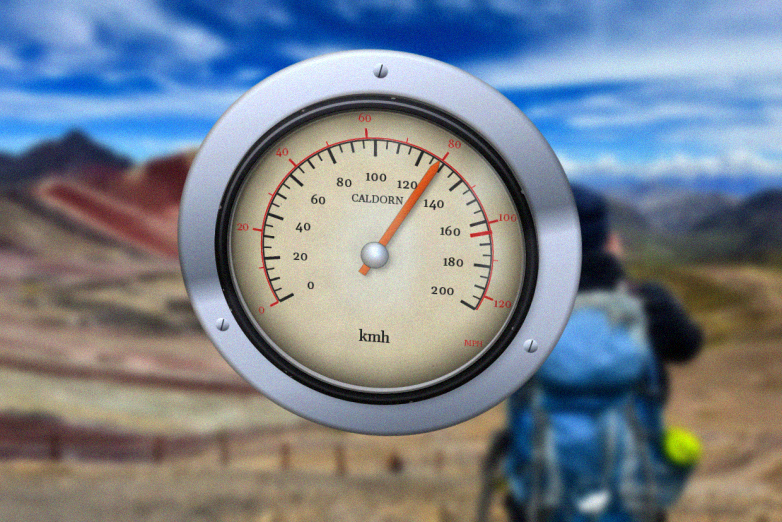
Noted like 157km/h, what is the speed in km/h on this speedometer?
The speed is 127.5km/h
